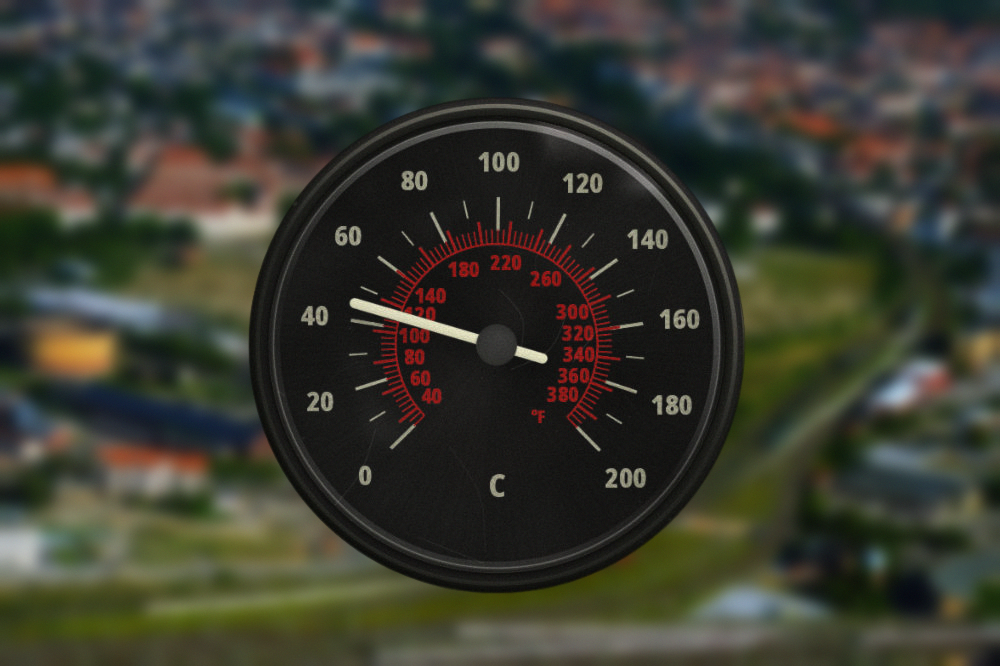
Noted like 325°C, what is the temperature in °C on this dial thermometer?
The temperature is 45°C
